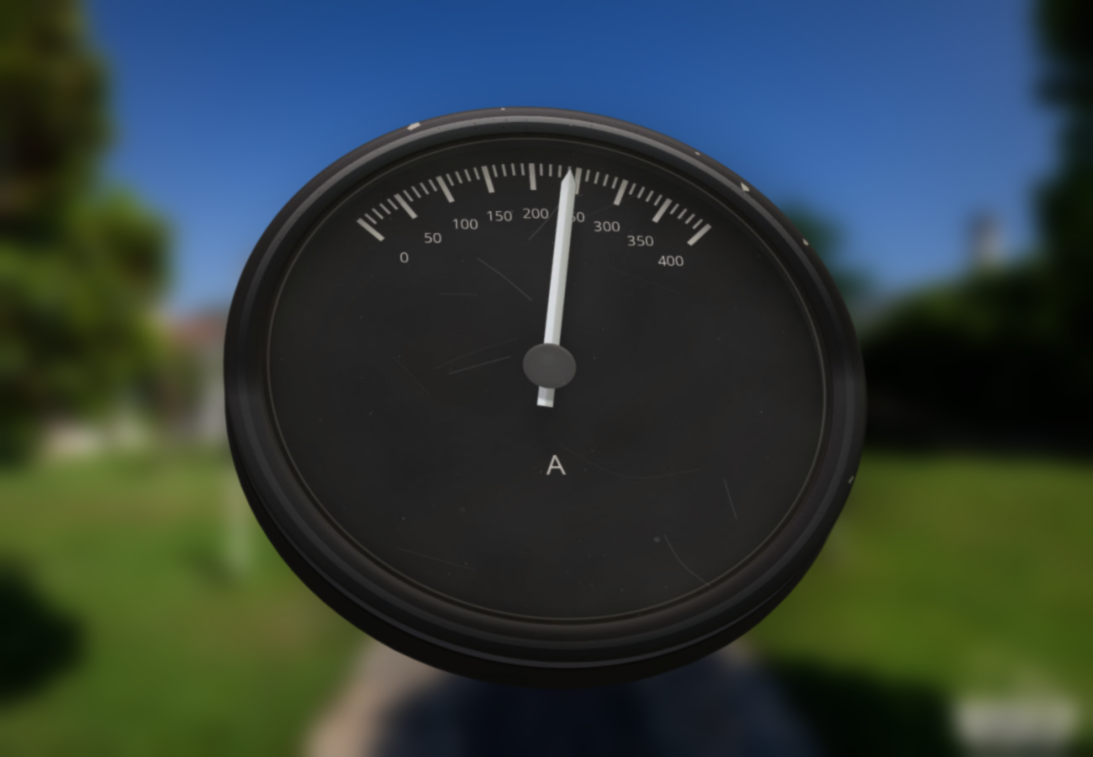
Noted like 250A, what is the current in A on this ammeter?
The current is 240A
